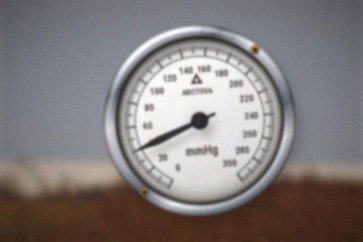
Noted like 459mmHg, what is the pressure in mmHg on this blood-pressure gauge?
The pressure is 40mmHg
